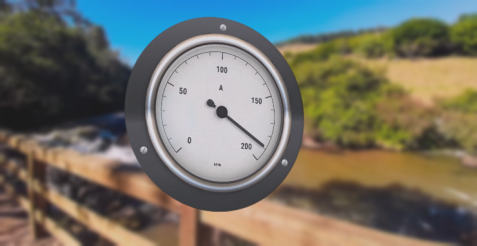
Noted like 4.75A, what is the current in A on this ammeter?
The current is 190A
